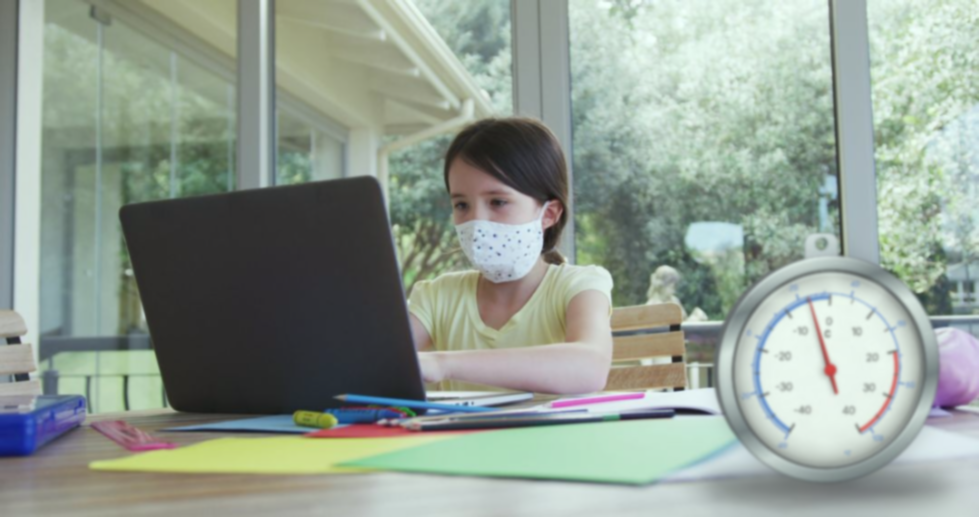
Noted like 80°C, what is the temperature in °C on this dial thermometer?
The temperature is -5°C
